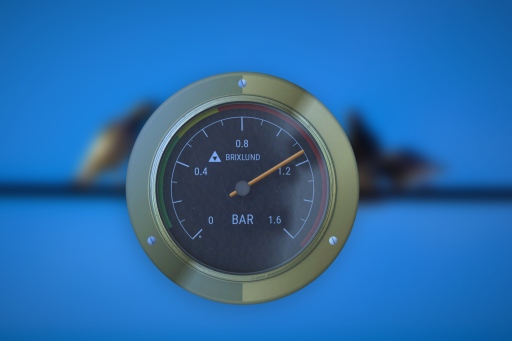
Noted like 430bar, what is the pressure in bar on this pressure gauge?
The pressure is 1.15bar
